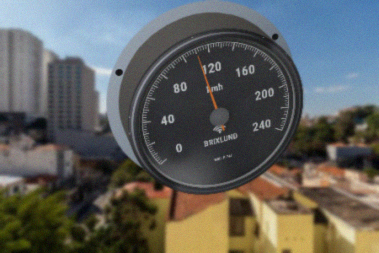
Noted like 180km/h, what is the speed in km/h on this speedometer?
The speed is 110km/h
